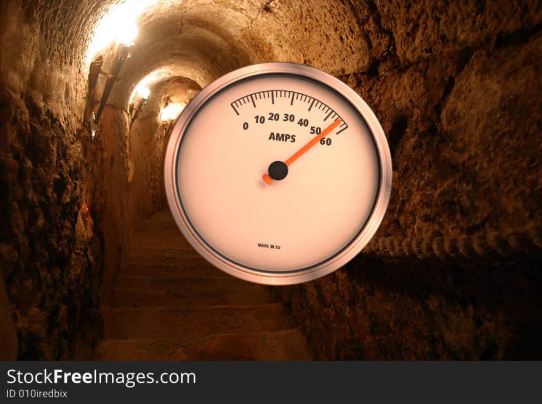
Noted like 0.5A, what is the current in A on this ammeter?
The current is 56A
